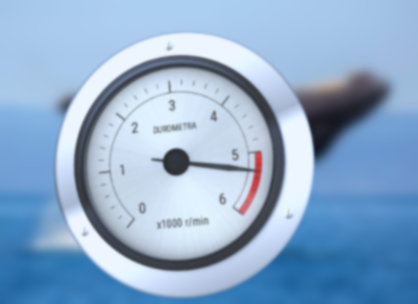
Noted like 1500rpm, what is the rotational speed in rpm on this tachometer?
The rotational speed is 5300rpm
